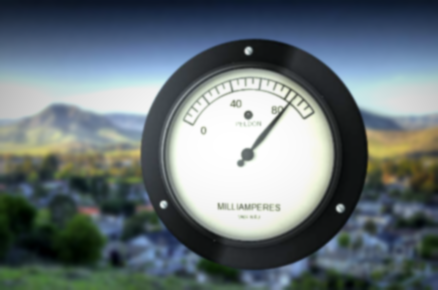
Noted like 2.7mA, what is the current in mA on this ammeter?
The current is 85mA
